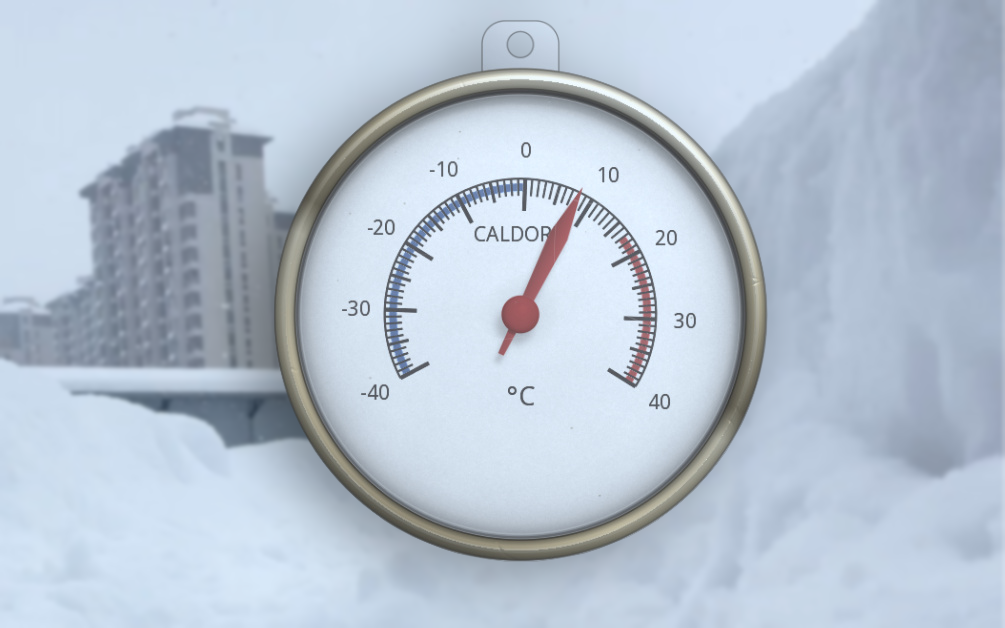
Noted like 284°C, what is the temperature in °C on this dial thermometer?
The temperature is 8°C
